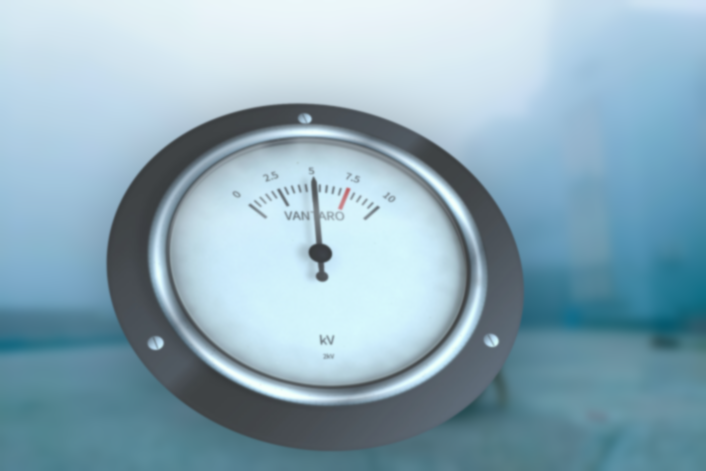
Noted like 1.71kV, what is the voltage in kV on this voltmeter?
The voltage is 5kV
